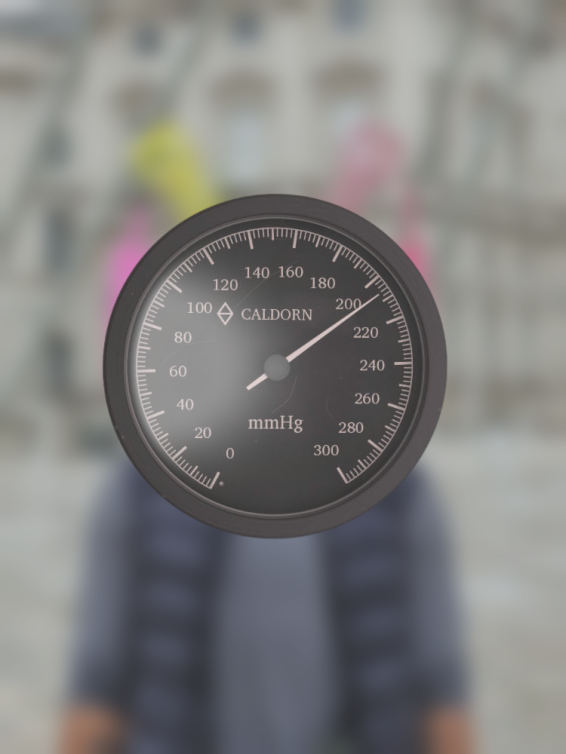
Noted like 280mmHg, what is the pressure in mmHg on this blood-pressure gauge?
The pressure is 206mmHg
